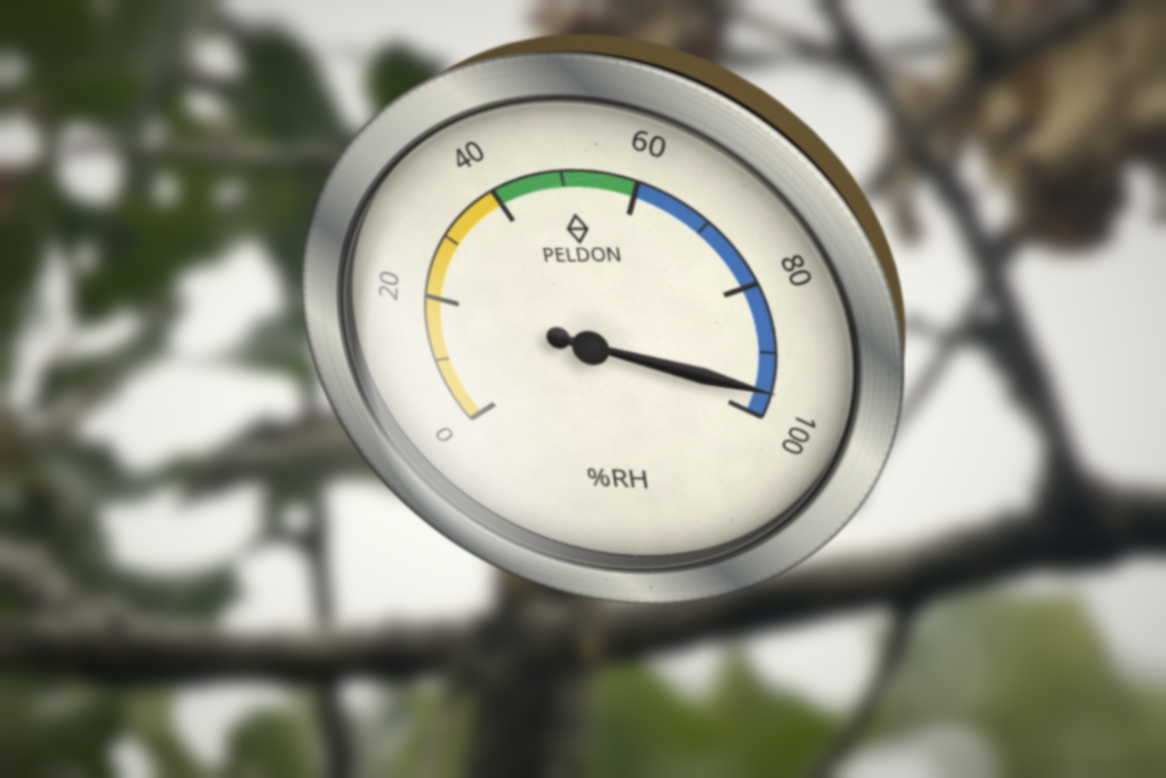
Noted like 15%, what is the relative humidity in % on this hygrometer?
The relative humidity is 95%
